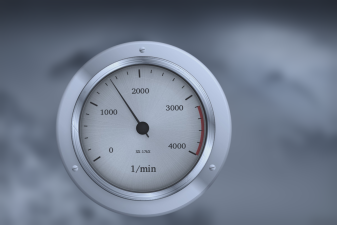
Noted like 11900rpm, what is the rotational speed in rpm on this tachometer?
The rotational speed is 1500rpm
